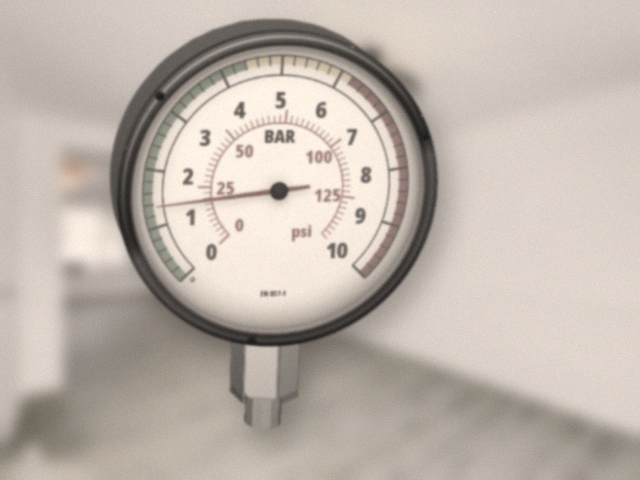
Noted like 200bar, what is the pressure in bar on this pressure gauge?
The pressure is 1.4bar
